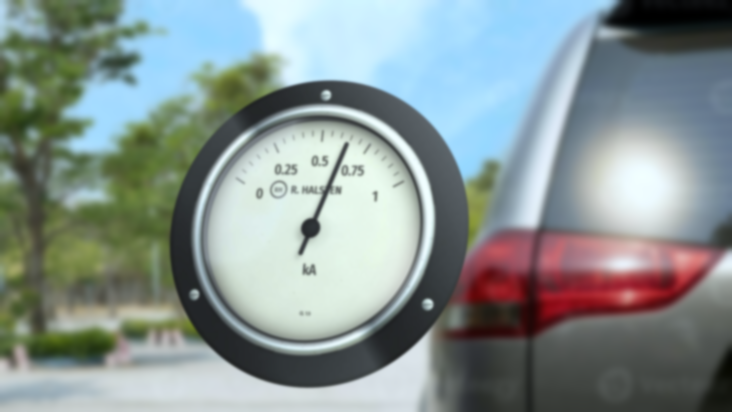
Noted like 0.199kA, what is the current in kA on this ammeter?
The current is 0.65kA
